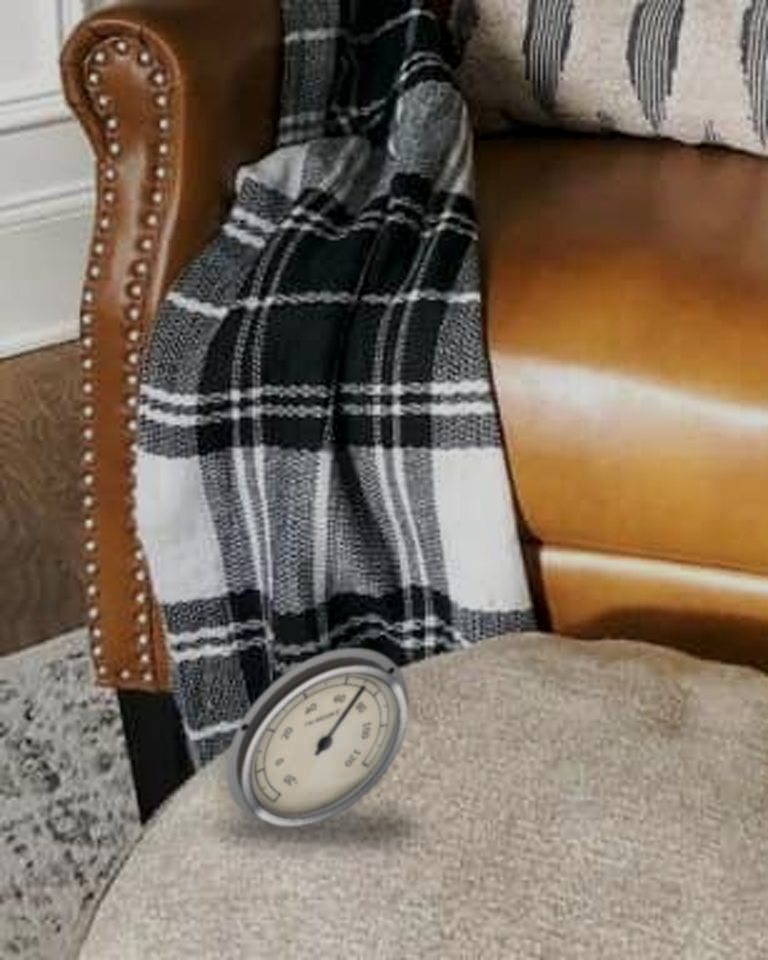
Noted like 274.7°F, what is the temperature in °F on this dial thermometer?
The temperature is 70°F
